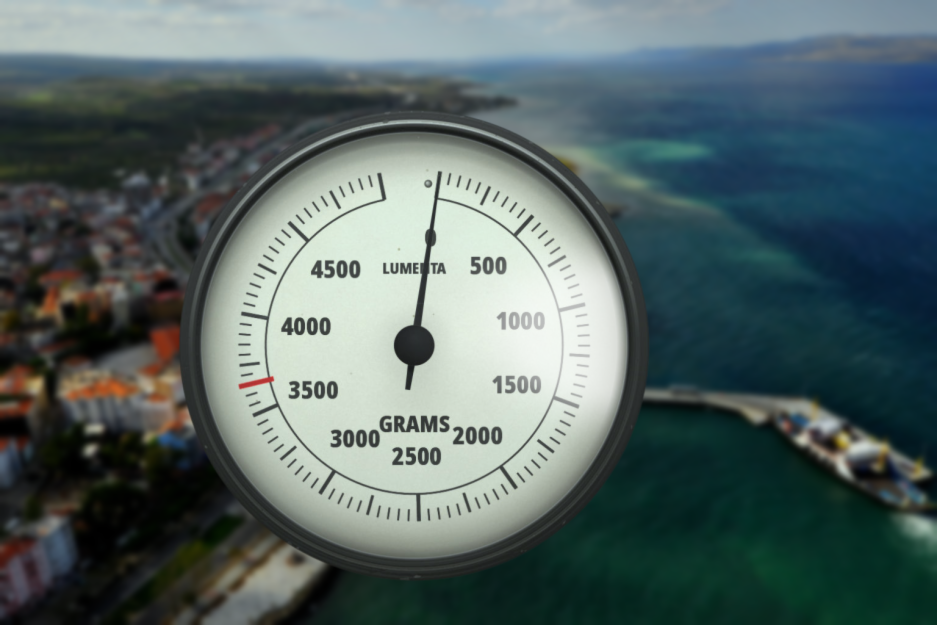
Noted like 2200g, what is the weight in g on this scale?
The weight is 0g
